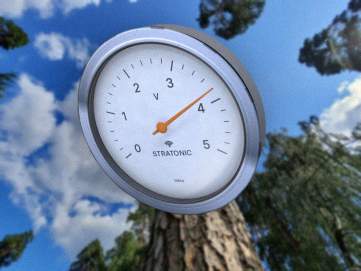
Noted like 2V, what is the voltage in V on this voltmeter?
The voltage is 3.8V
